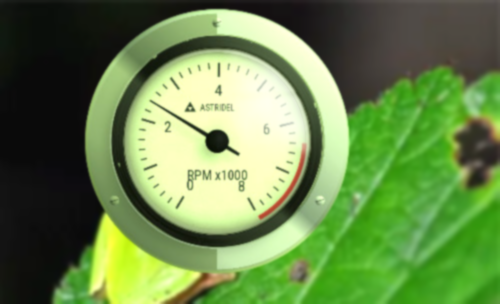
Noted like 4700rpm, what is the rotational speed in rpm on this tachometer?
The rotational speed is 2400rpm
